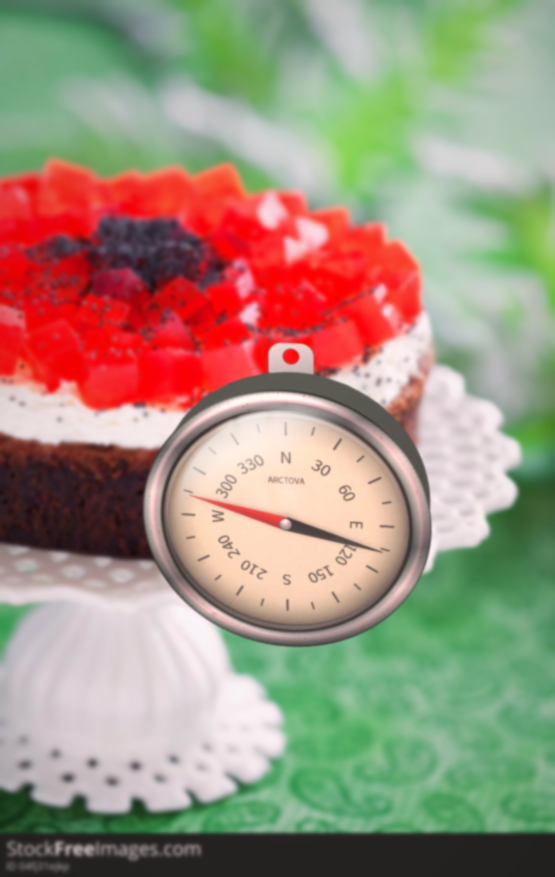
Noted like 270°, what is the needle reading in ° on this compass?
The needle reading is 285°
